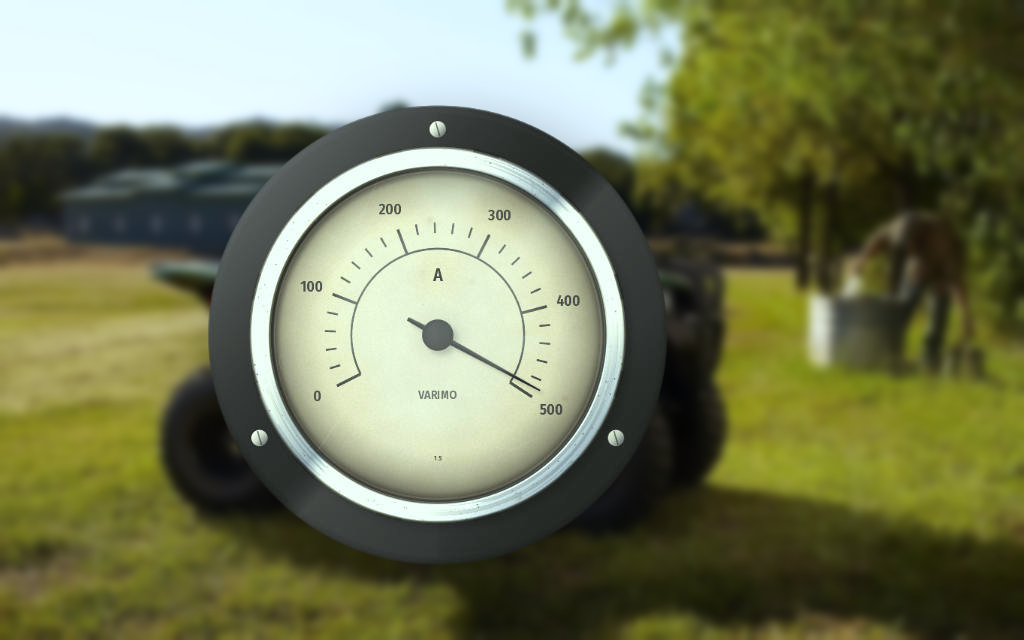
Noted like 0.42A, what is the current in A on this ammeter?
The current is 490A
